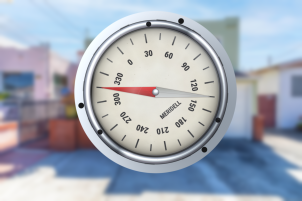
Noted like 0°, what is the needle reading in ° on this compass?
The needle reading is 315°
